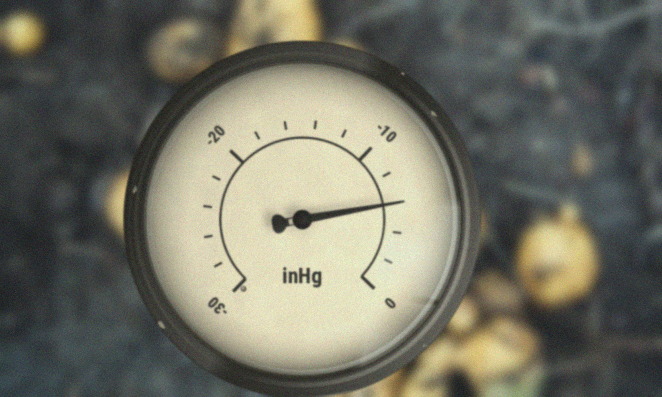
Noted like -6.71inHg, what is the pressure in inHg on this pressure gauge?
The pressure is -6inHg
